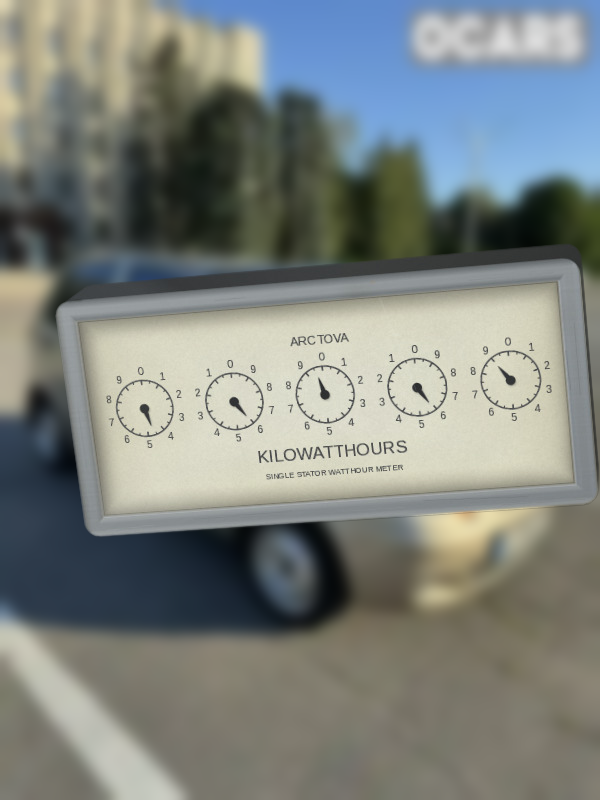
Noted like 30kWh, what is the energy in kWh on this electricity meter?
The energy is 45959kWh
